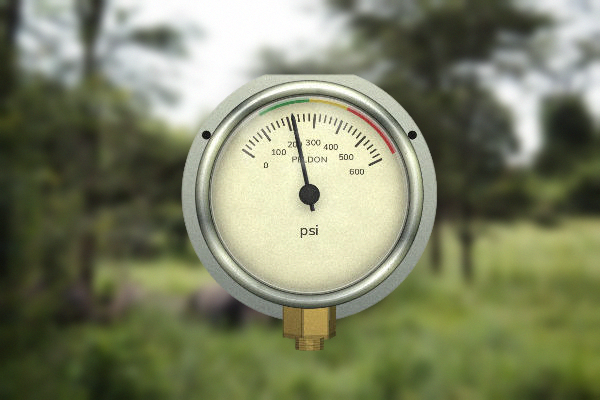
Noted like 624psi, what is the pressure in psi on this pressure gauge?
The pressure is 220psi
